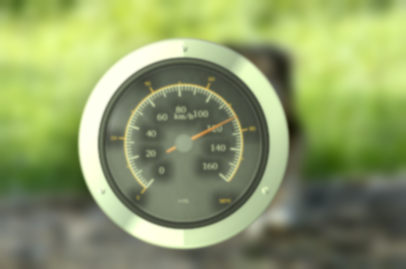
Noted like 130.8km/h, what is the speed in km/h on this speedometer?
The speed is 120km/h
